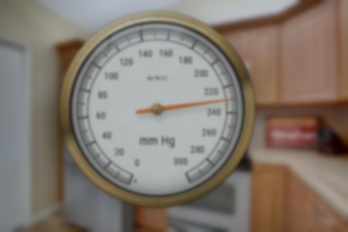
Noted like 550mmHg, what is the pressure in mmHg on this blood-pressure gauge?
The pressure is 230mmHg
